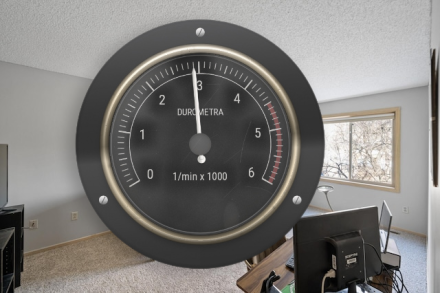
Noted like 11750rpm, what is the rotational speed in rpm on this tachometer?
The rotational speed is 2900rpm
